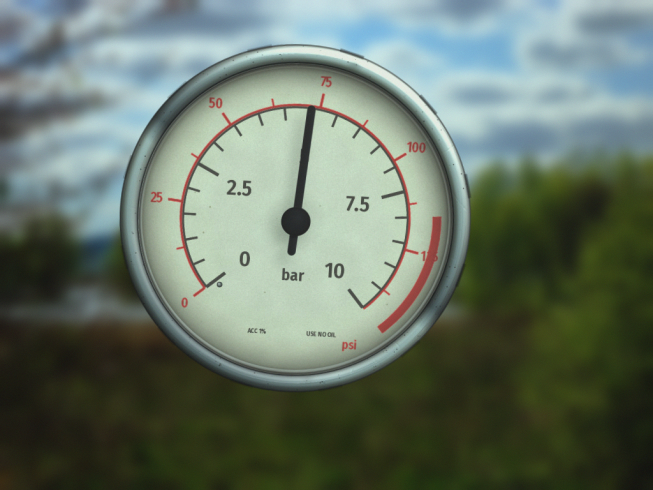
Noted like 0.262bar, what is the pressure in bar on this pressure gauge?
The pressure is 5bar
